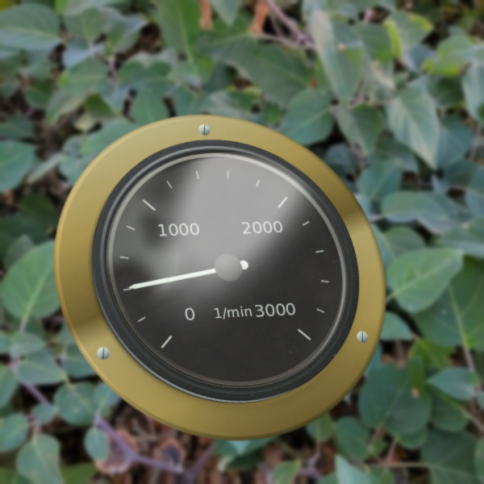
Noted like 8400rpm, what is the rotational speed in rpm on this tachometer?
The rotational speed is 400rpm
